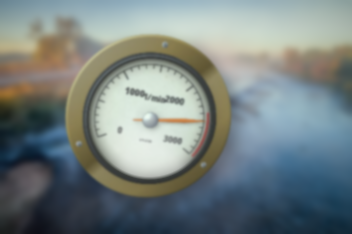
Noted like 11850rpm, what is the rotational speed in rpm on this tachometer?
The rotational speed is 2500rpm
